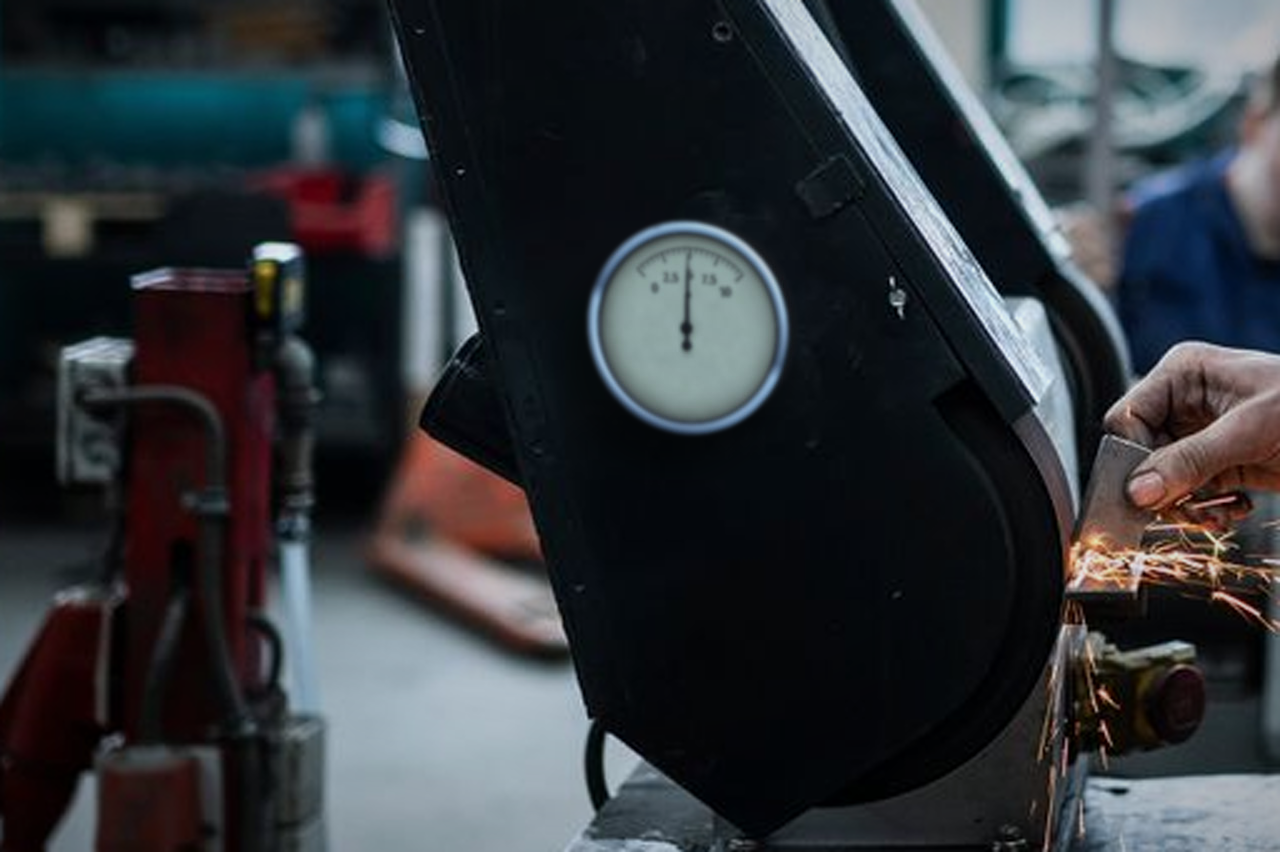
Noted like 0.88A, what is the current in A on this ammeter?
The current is 5A
